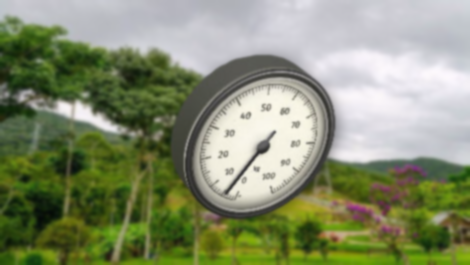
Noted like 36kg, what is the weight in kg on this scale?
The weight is 5kg
